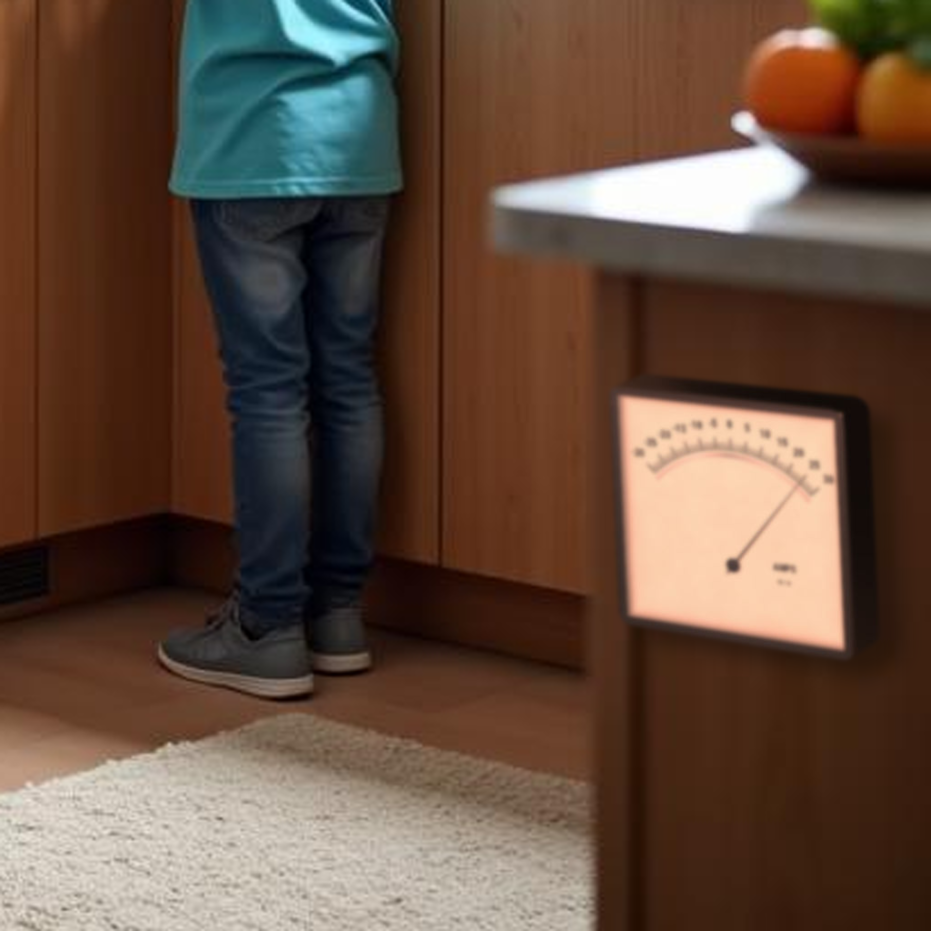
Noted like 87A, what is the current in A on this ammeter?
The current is 25A
